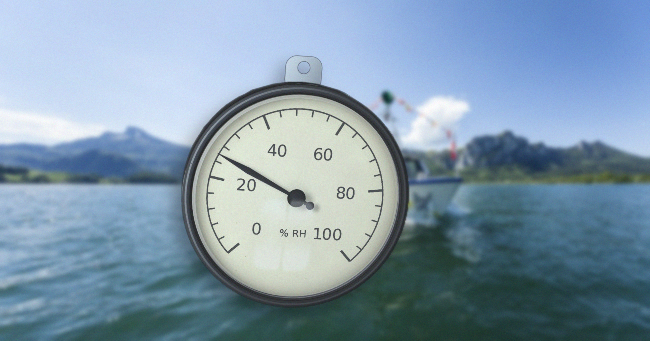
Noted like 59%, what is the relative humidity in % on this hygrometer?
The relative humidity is 26%
